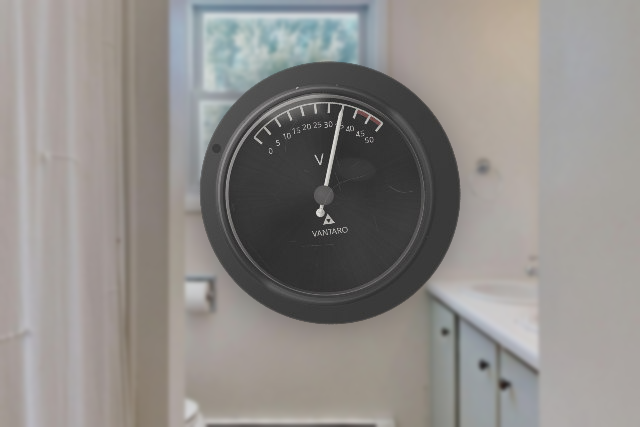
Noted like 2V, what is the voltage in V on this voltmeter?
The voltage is 35V
